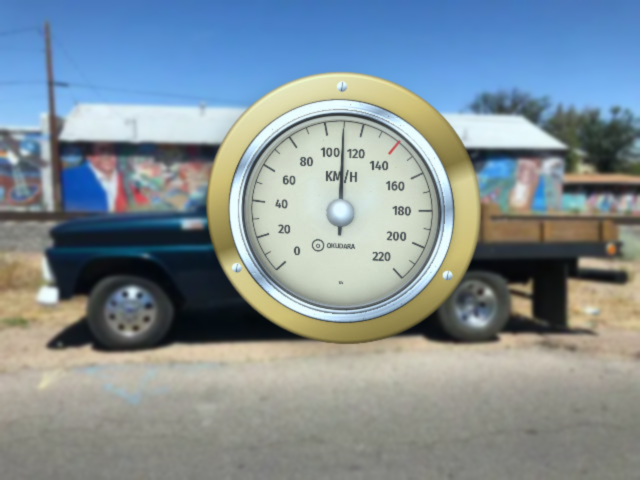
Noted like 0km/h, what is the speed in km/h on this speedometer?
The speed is 110km/h
